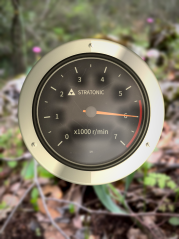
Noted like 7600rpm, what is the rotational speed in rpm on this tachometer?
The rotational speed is 6000rpm
